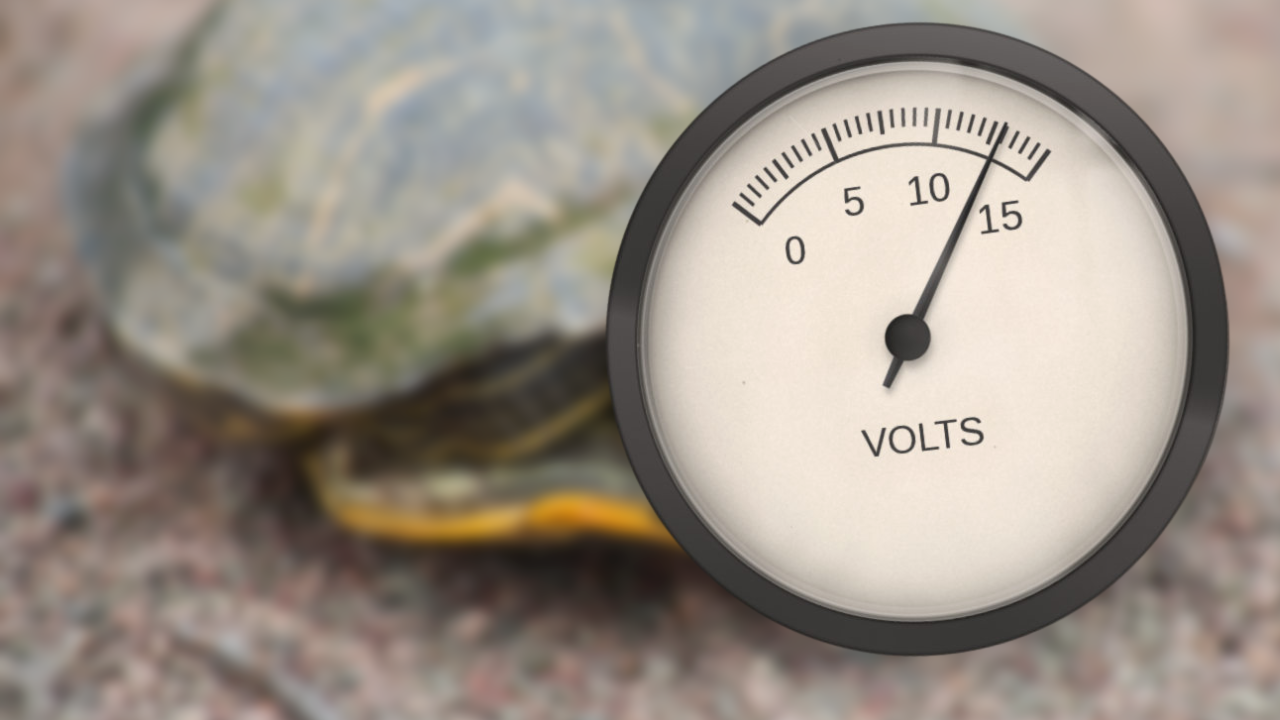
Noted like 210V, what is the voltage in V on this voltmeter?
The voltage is 13V
